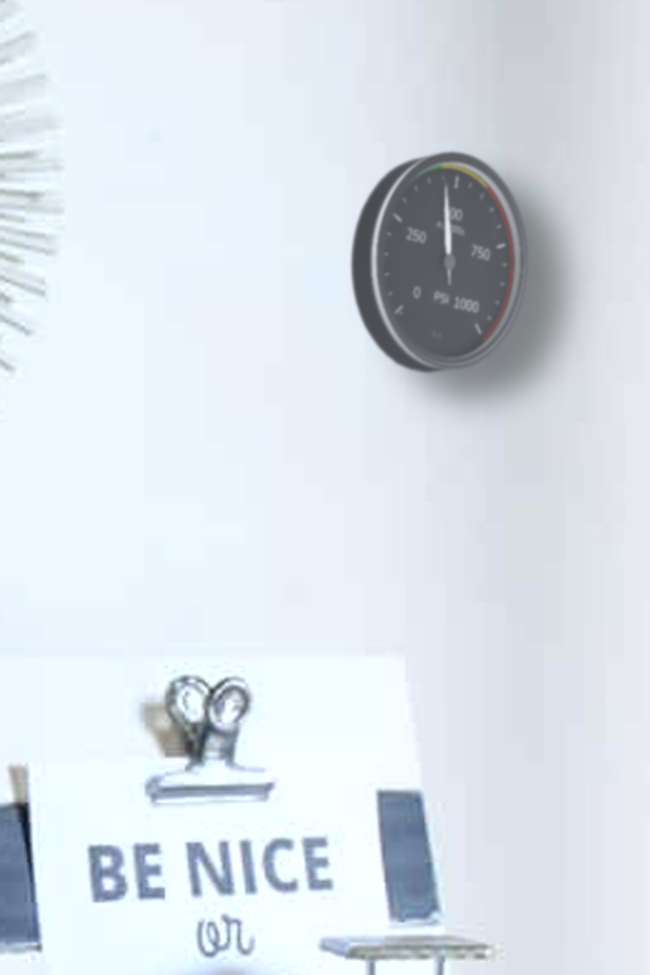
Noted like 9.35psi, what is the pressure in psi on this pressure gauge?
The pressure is 450psi
